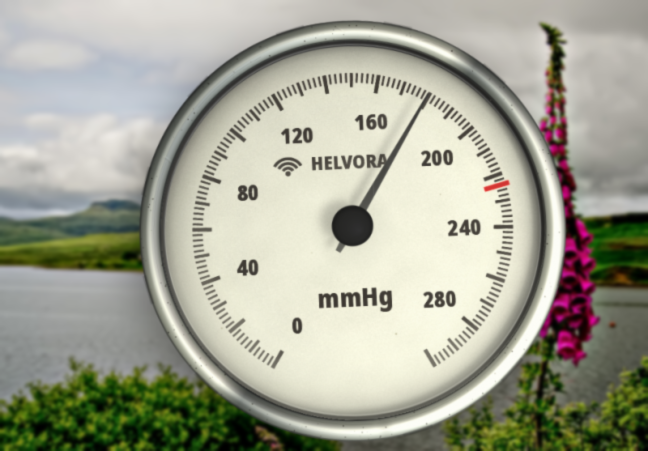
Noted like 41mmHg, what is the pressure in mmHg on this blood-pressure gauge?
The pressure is 180mmHg
